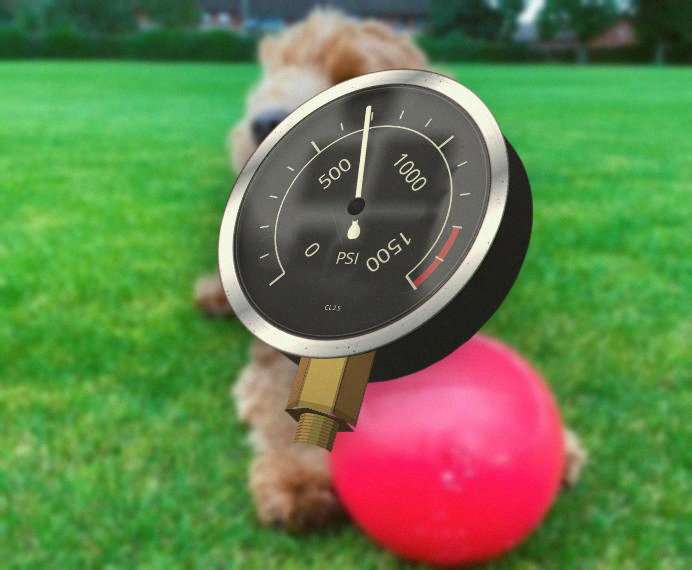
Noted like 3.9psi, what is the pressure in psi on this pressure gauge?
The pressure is 700psi
